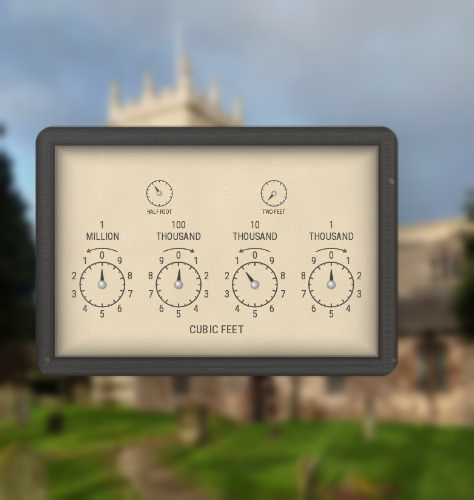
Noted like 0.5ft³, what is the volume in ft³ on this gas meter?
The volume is 1000ft³
